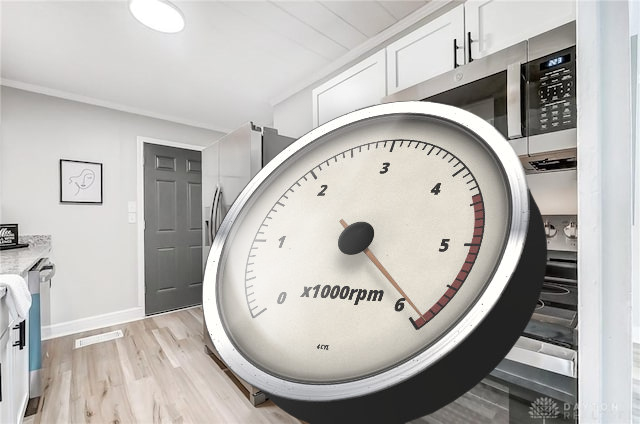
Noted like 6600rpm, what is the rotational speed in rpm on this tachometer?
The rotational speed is 5900rpm
